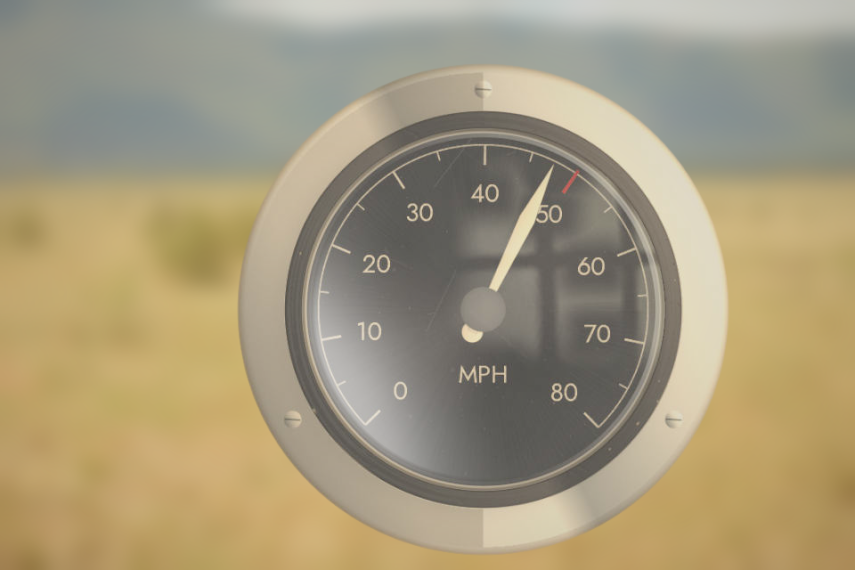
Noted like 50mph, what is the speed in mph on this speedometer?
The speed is 47.5mph
